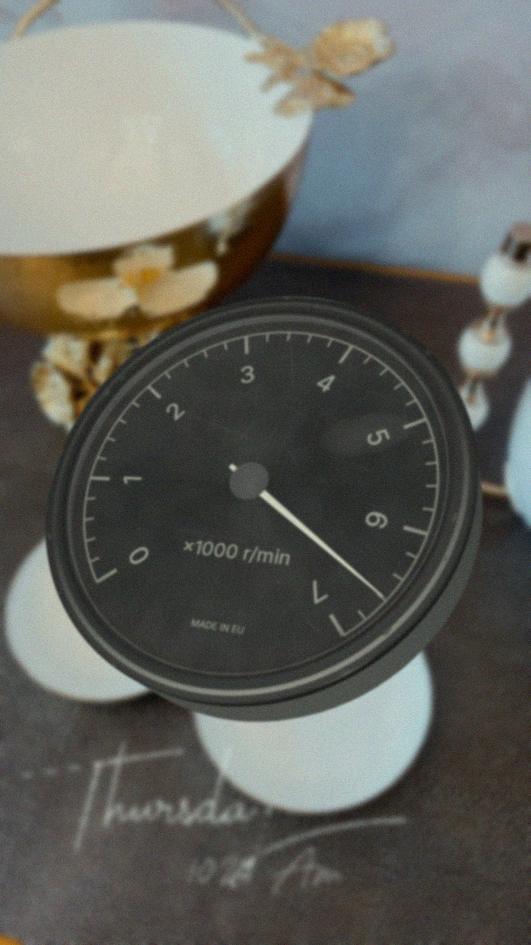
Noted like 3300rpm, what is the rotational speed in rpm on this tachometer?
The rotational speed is 6600rpm
